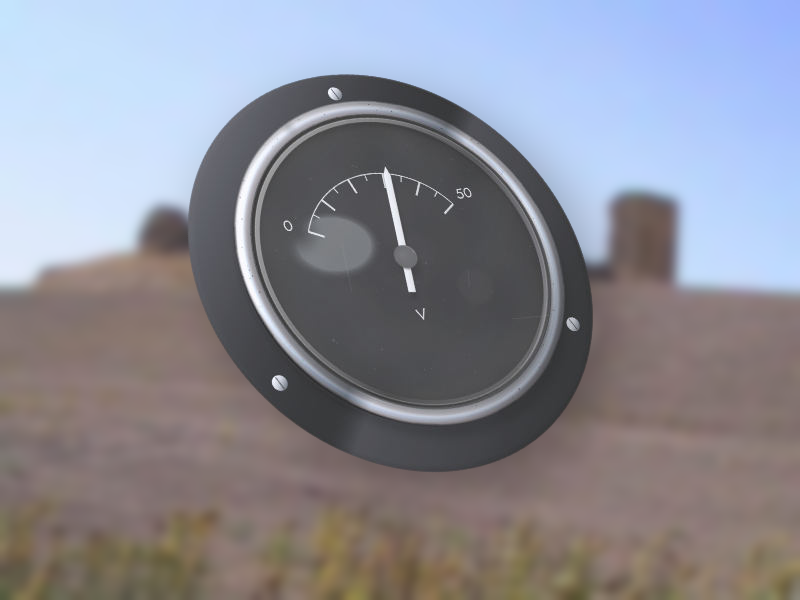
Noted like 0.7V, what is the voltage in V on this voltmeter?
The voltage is 30V
